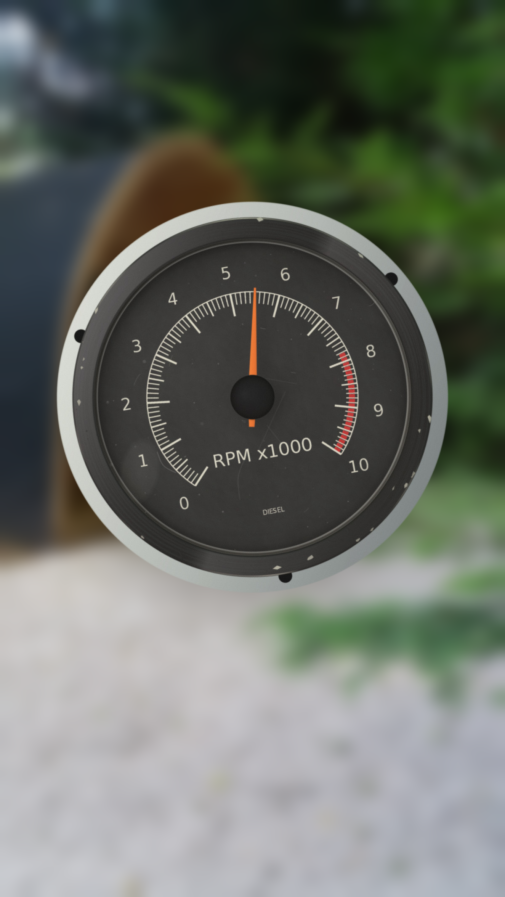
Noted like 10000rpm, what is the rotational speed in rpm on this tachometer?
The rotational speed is 5500rpm
